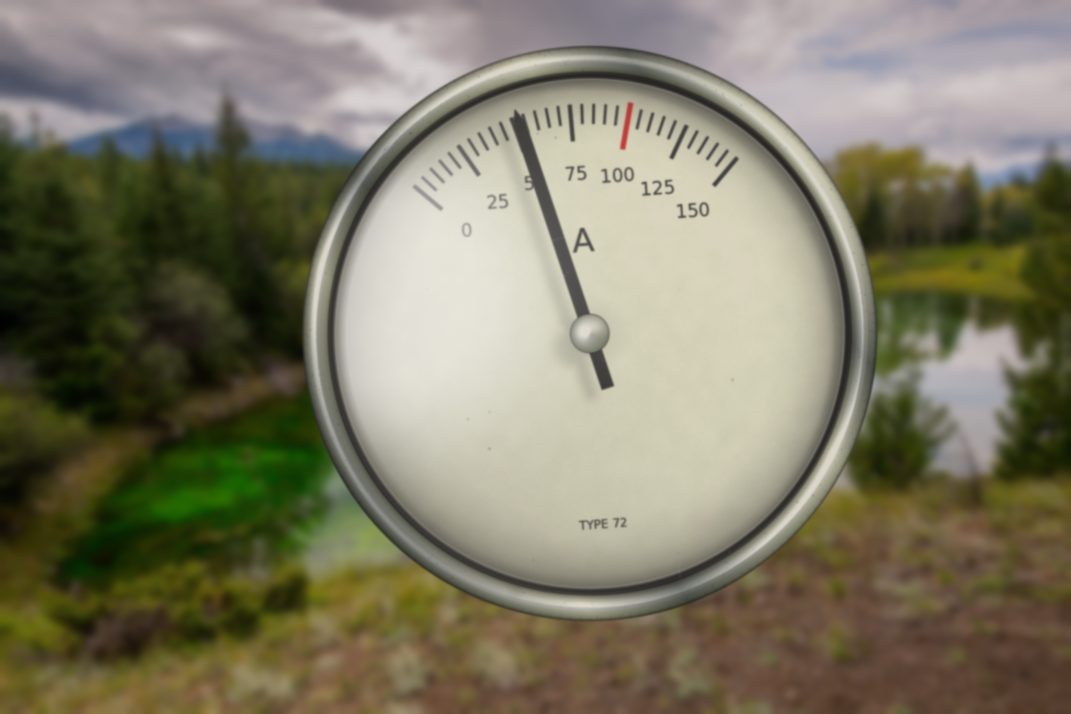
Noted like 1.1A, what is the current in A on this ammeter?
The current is 52.5A
